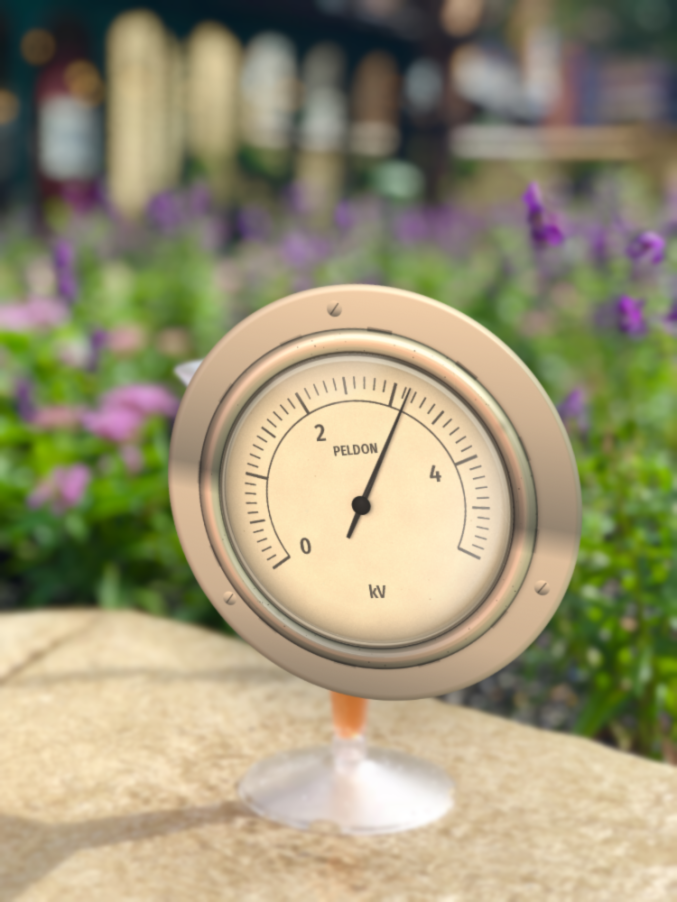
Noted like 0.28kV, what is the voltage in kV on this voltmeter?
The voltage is 3.15kV
